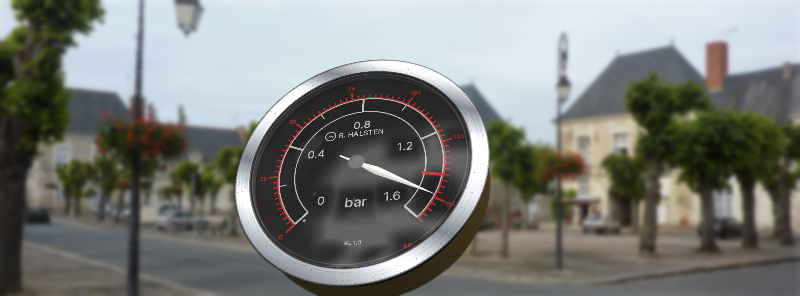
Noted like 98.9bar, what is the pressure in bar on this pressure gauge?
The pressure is 1.5bar
